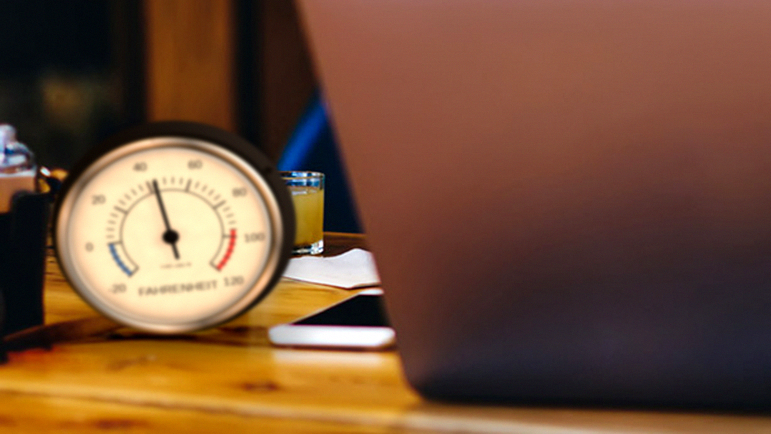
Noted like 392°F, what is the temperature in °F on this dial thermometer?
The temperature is 44°F
